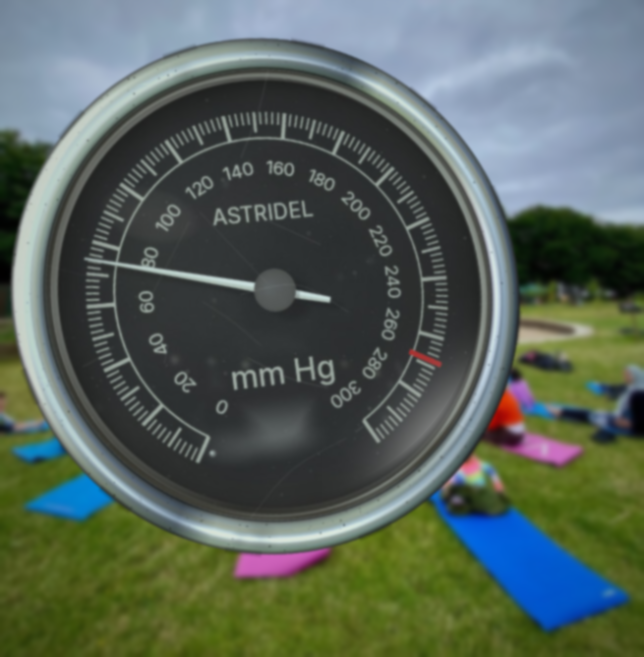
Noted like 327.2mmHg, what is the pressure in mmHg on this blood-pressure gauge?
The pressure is 74mmHg
